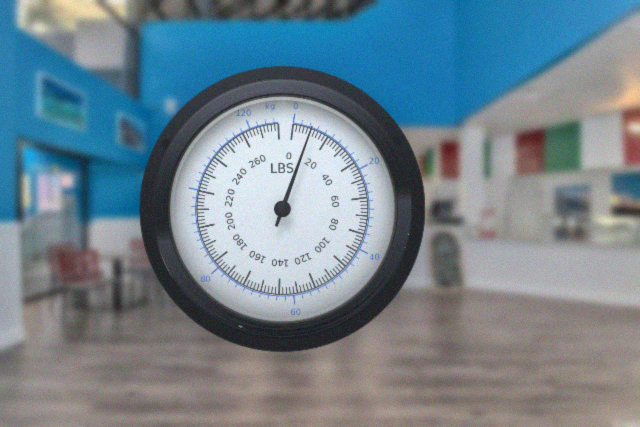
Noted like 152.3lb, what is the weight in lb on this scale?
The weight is 10lb
